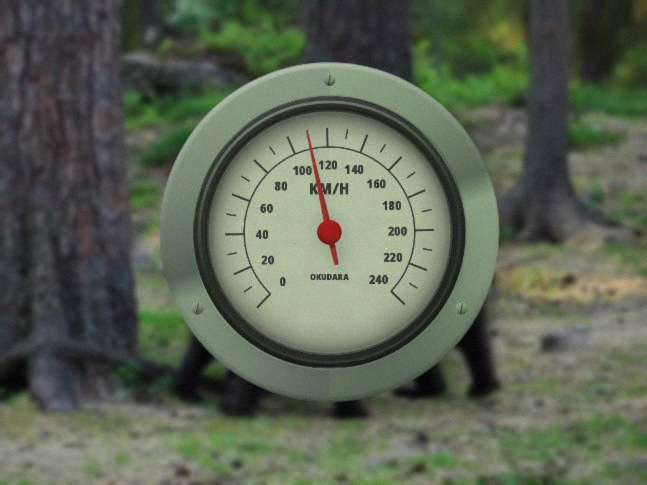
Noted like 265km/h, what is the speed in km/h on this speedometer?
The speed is 110km/h
